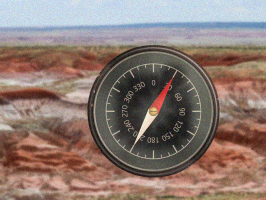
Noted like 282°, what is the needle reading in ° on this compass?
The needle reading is 30°
